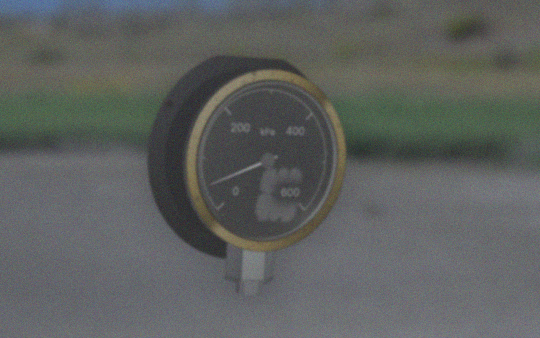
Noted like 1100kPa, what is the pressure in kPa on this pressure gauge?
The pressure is 50kPa
